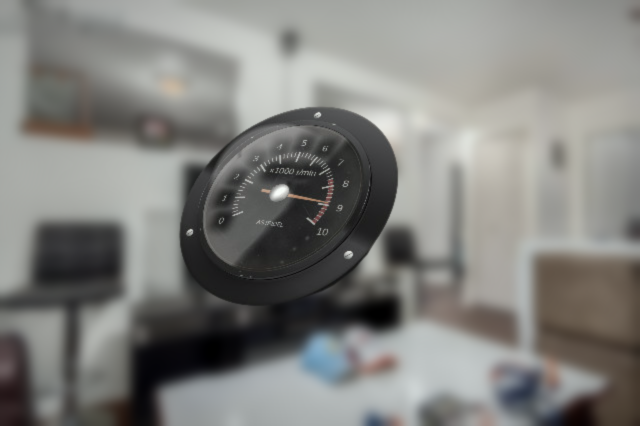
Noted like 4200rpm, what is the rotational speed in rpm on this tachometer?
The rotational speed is 9000rpm
